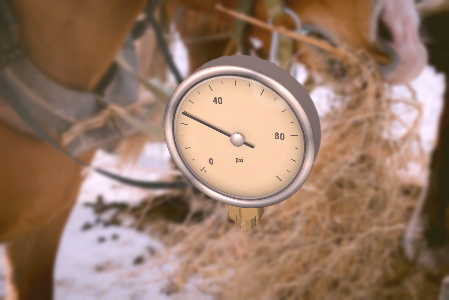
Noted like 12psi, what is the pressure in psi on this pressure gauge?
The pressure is 25psi
